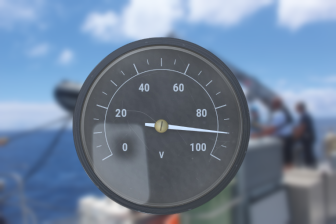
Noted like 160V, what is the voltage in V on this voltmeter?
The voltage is 90V
